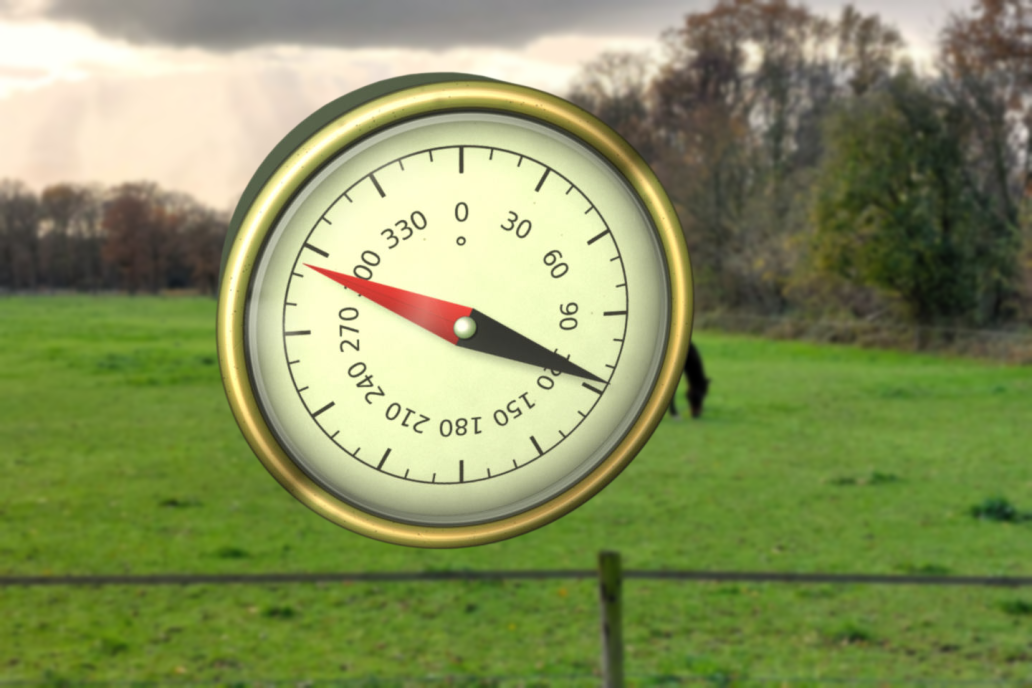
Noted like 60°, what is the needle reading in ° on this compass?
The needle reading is 295°
